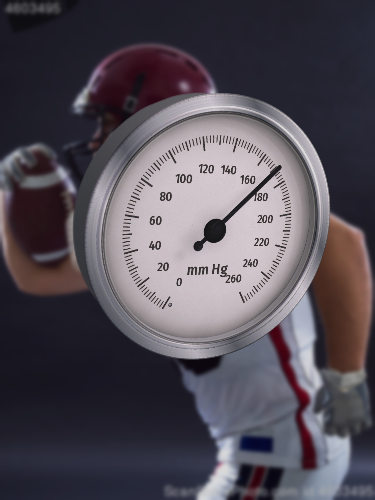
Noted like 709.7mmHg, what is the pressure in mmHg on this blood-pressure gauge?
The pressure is 170mmHg
